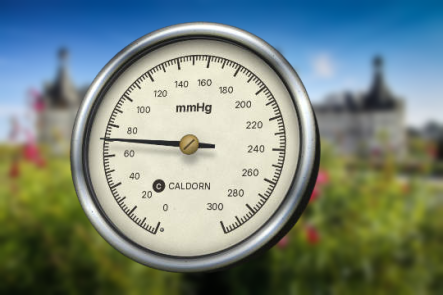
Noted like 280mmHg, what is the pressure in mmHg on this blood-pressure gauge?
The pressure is 70mmHg
